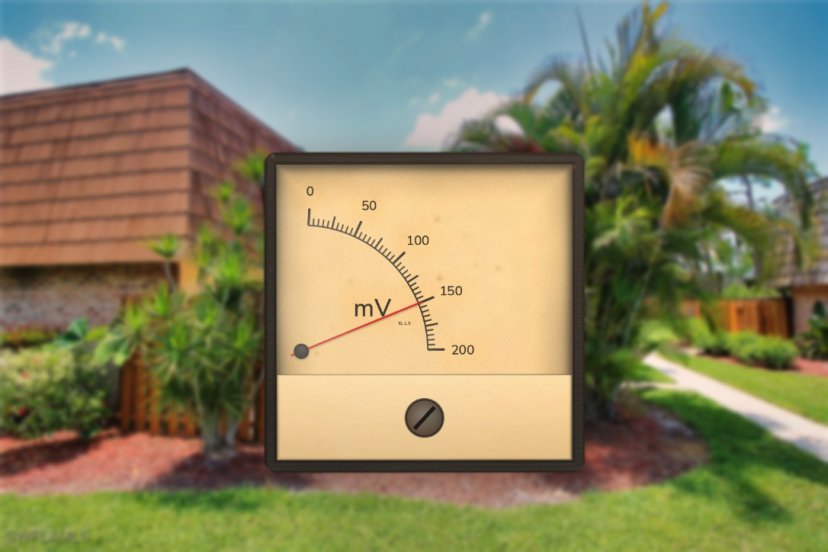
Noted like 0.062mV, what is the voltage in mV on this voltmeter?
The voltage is 150mV
